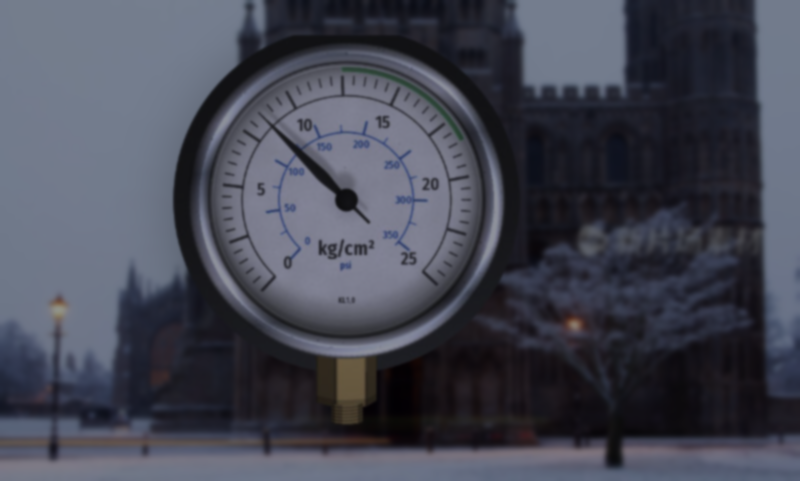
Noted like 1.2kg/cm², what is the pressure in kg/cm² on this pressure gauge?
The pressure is 8.5kg/cm²
